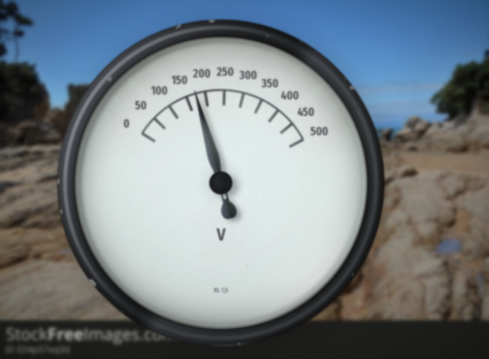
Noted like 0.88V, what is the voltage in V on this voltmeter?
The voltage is 175V
